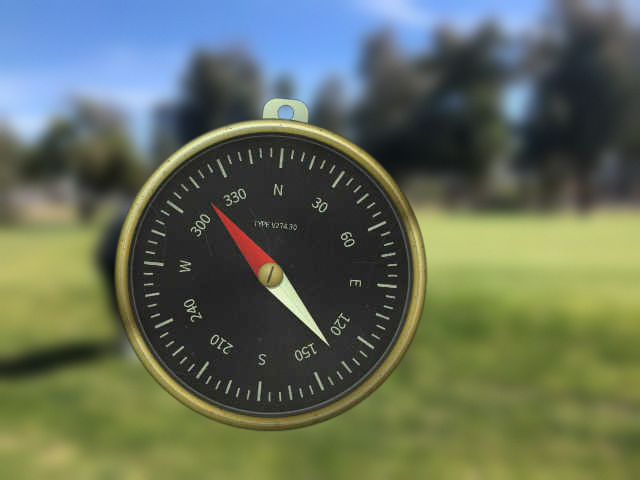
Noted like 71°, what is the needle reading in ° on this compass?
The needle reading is 315°
